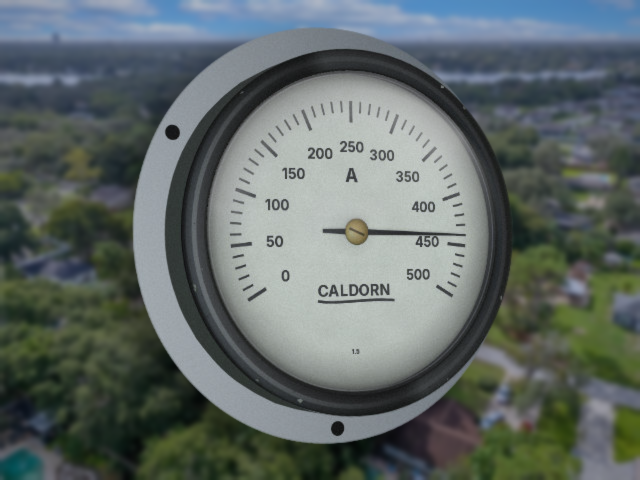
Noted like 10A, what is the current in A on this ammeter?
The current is 440A
